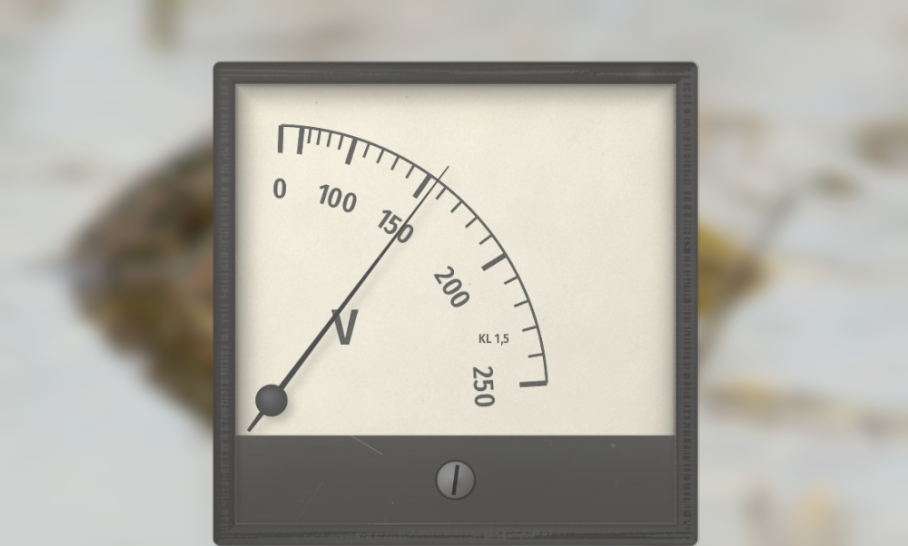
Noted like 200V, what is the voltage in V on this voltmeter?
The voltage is 155V
